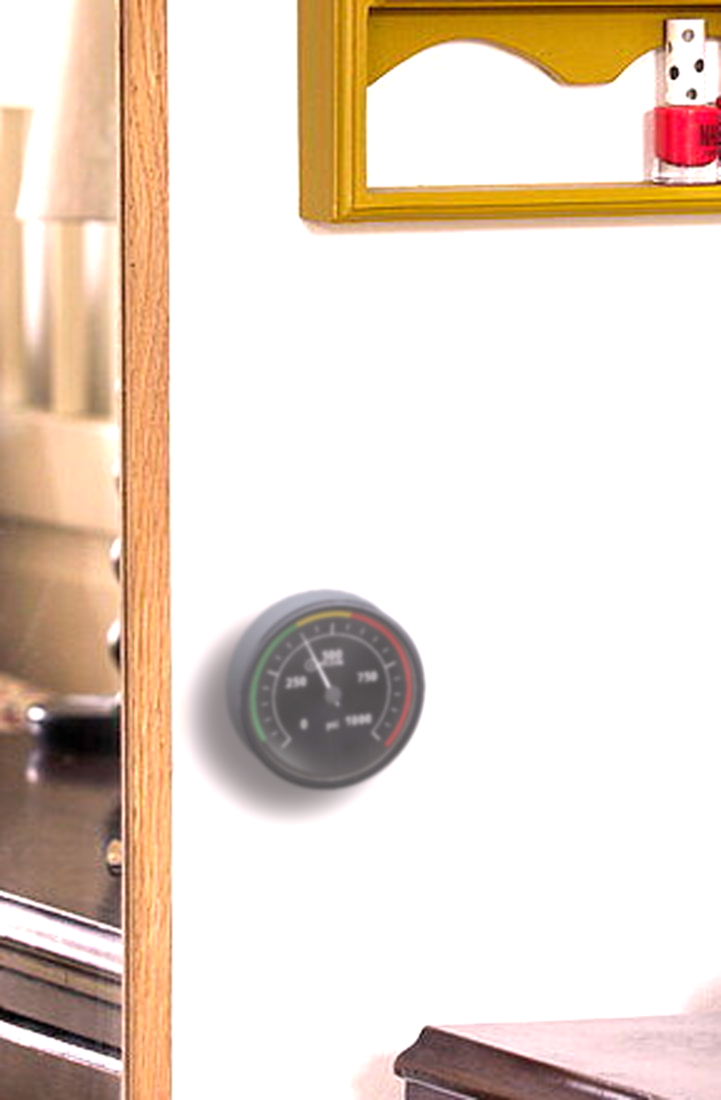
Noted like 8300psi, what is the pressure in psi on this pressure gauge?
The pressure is 400psi
